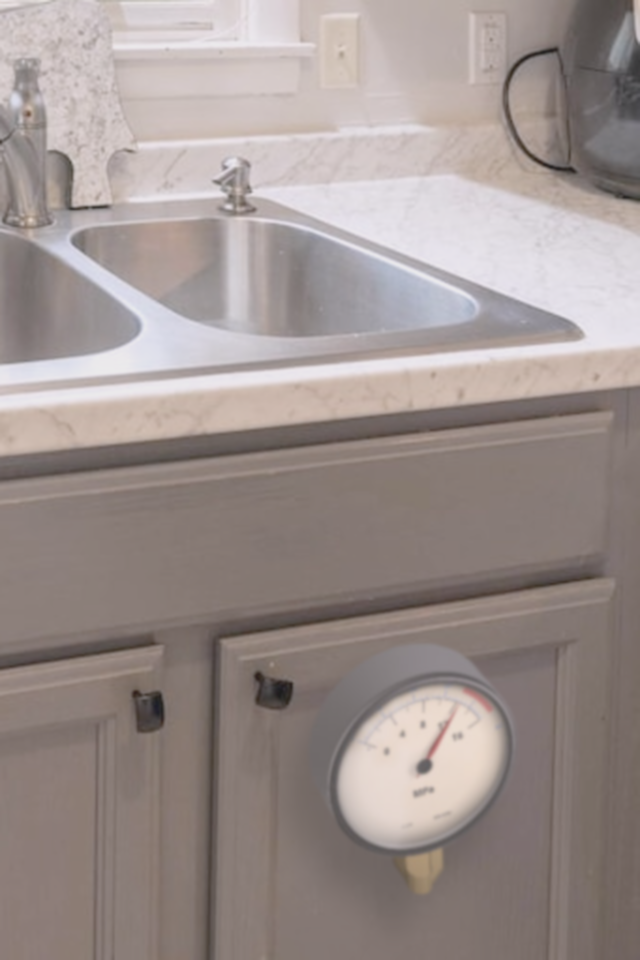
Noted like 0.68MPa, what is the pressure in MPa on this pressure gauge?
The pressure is 12MPa
